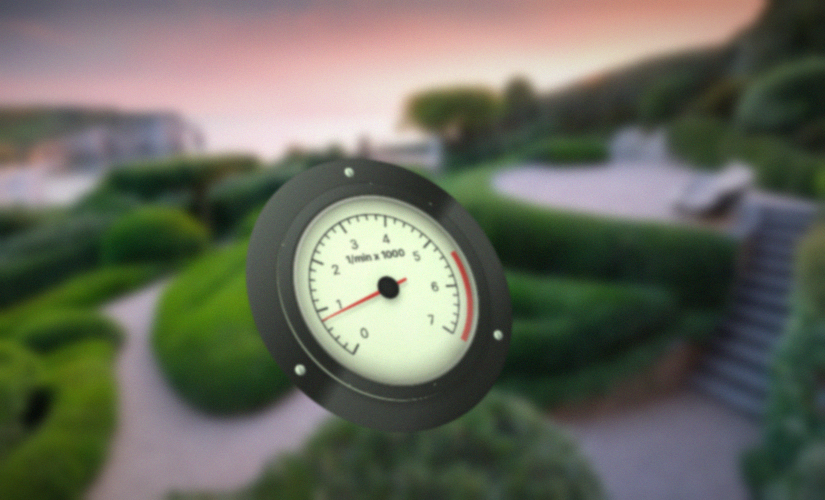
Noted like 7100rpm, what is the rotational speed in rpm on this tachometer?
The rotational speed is 800rpm
